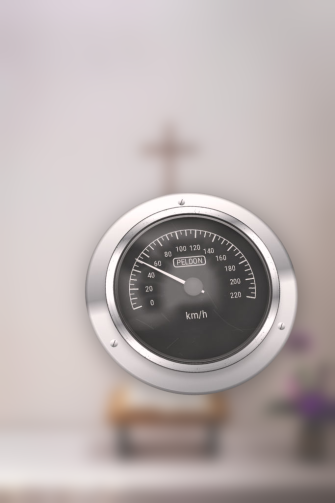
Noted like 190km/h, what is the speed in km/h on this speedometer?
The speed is 50km/h
